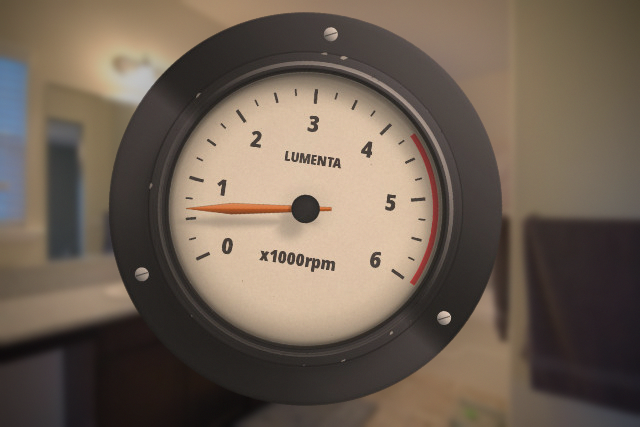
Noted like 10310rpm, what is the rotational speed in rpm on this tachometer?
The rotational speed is 625rpm
